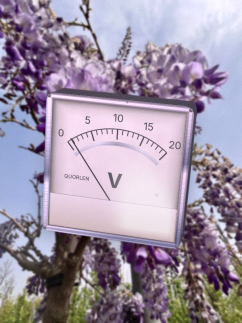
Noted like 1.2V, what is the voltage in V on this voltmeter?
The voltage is 1V
